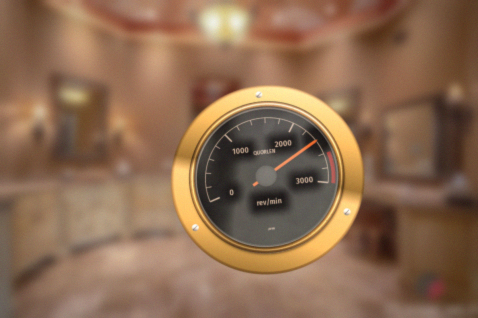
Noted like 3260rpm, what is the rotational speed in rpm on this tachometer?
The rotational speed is 2400rpm
